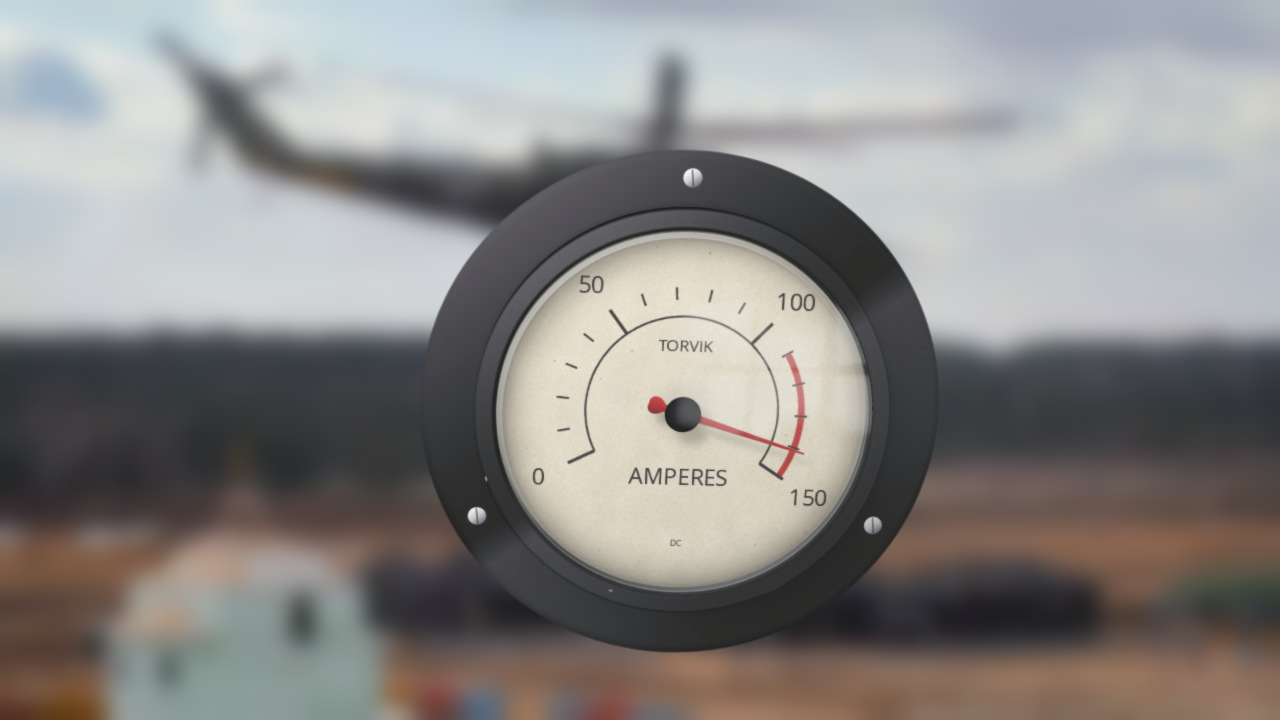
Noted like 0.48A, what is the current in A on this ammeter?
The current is 140A
